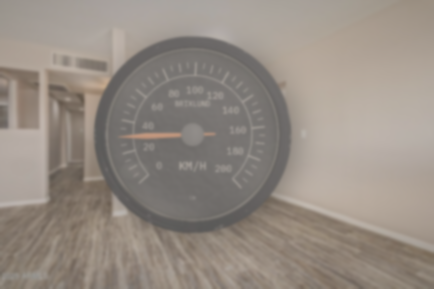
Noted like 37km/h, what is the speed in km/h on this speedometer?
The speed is 30km/h
